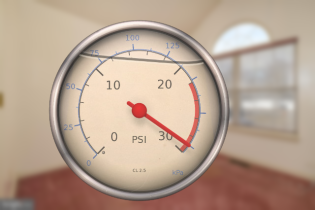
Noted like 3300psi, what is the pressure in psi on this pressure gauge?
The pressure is 29psi
